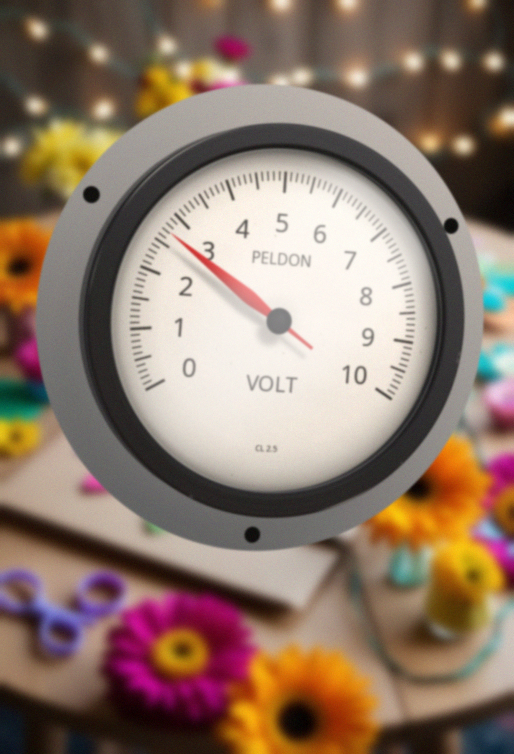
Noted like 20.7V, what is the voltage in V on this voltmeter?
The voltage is 2.7V
